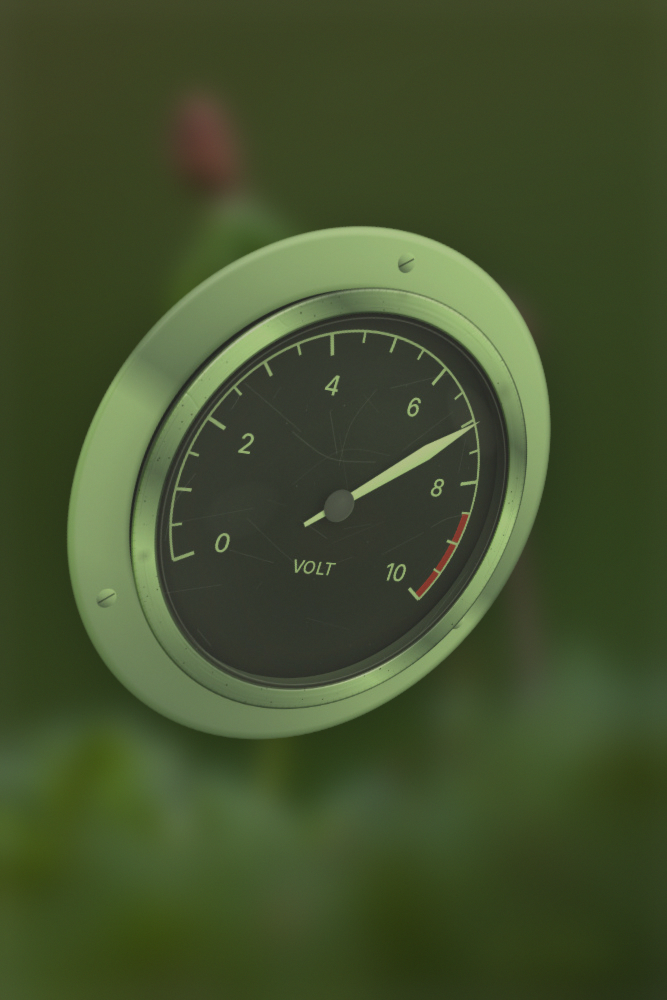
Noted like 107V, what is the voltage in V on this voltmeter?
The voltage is 7V
